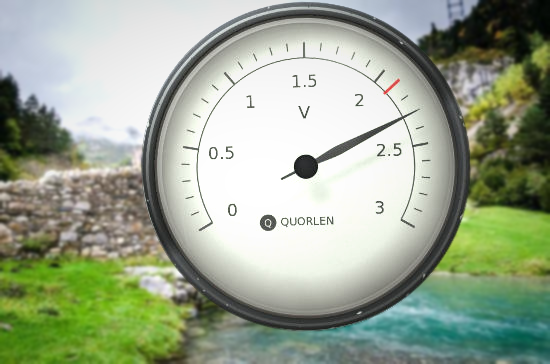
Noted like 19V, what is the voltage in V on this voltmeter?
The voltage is 2.3V
